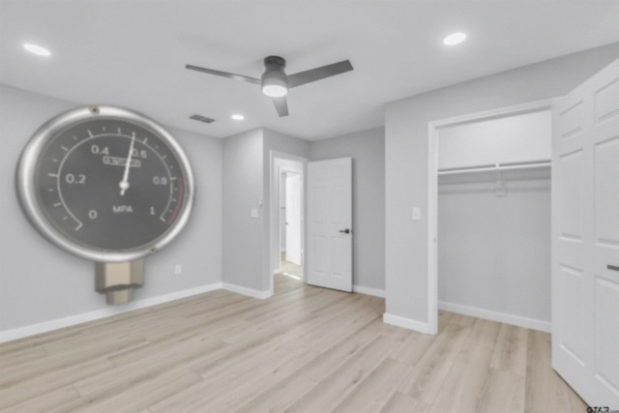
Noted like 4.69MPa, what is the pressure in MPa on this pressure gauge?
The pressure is 0.55MPa
